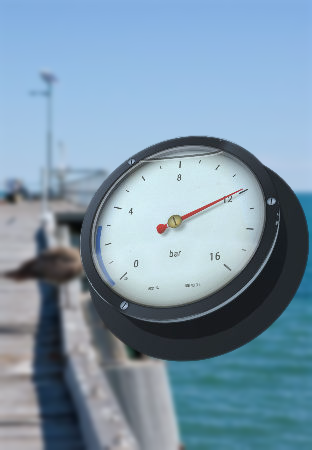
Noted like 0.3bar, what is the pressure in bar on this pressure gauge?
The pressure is 12bar
